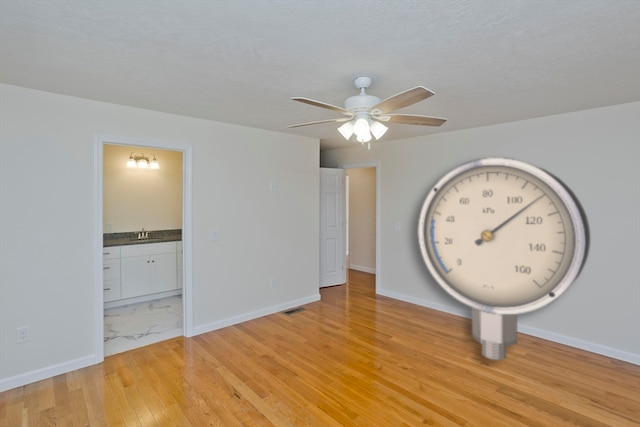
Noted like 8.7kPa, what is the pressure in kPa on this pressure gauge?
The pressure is 110kPa
